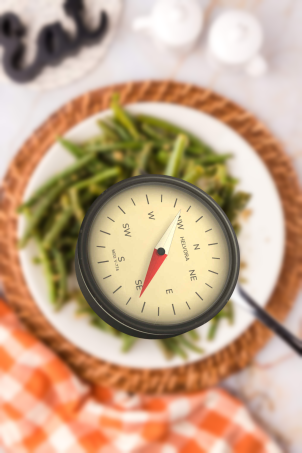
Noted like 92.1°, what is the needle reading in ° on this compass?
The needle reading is 127.5°
